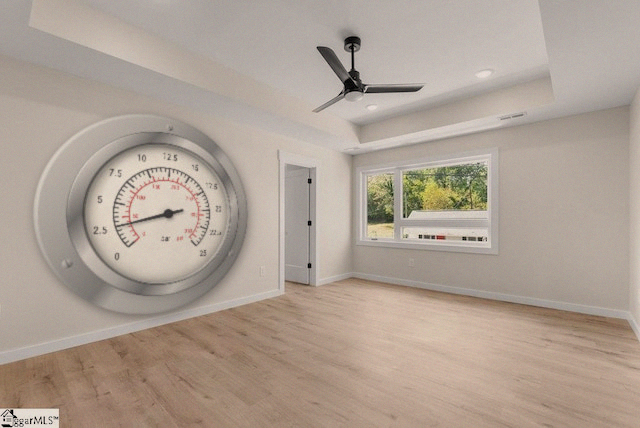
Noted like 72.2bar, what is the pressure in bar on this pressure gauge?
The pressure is 2.5bar
